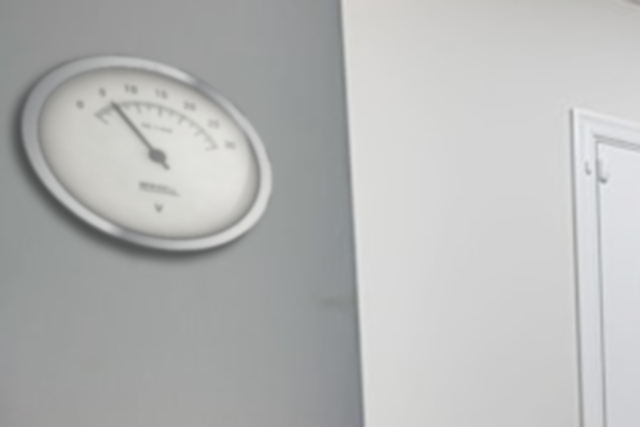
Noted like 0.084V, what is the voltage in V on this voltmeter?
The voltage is 5V
